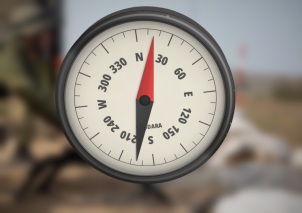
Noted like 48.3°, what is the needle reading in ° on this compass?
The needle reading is 15°
